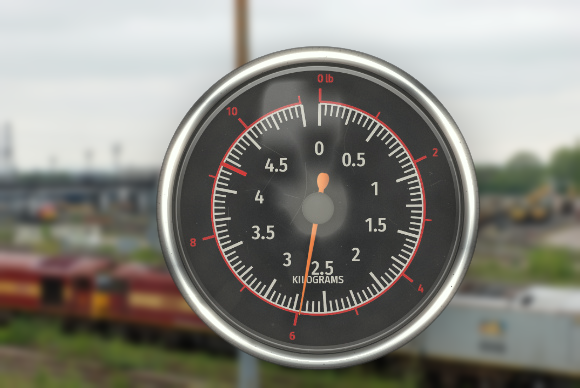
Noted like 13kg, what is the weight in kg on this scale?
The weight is 2.7kg
